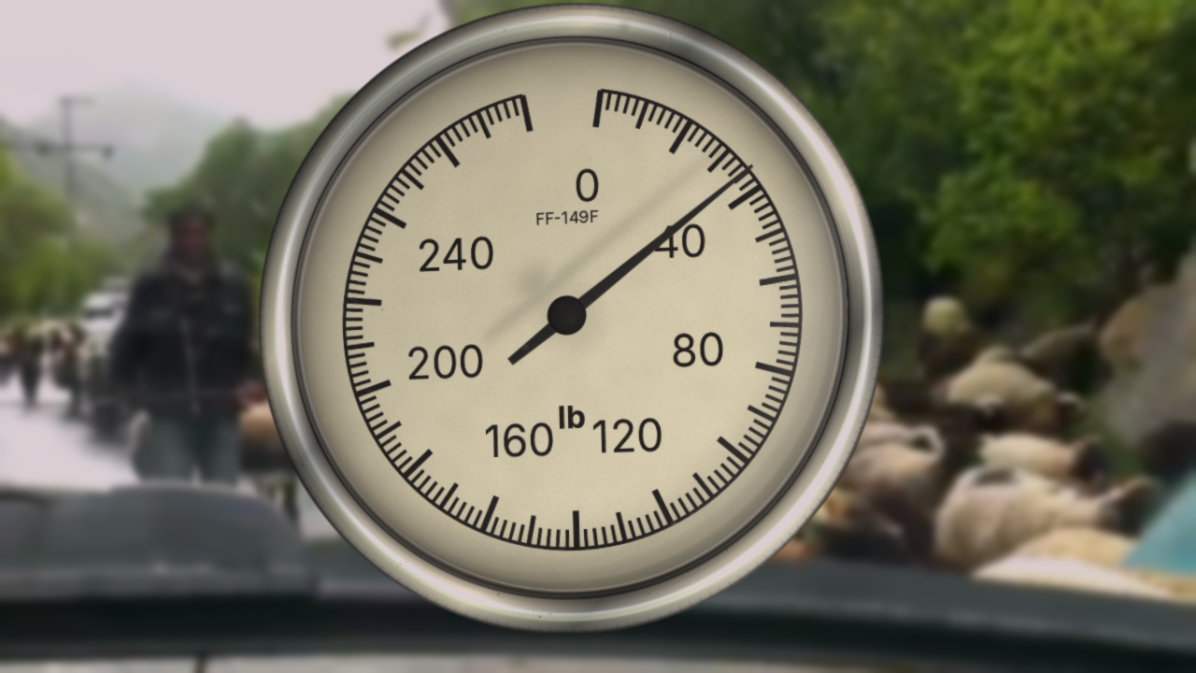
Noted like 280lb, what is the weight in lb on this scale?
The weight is 36lb
